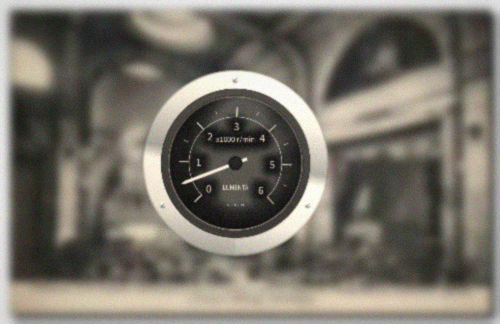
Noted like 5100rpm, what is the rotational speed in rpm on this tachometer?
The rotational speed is 500rpm
